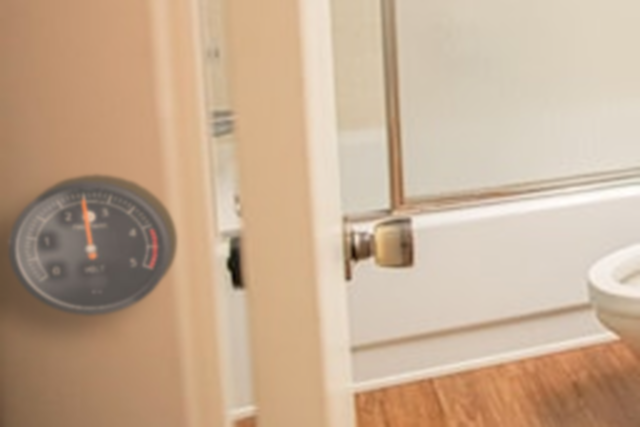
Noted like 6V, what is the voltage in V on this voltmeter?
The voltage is 2.5V
